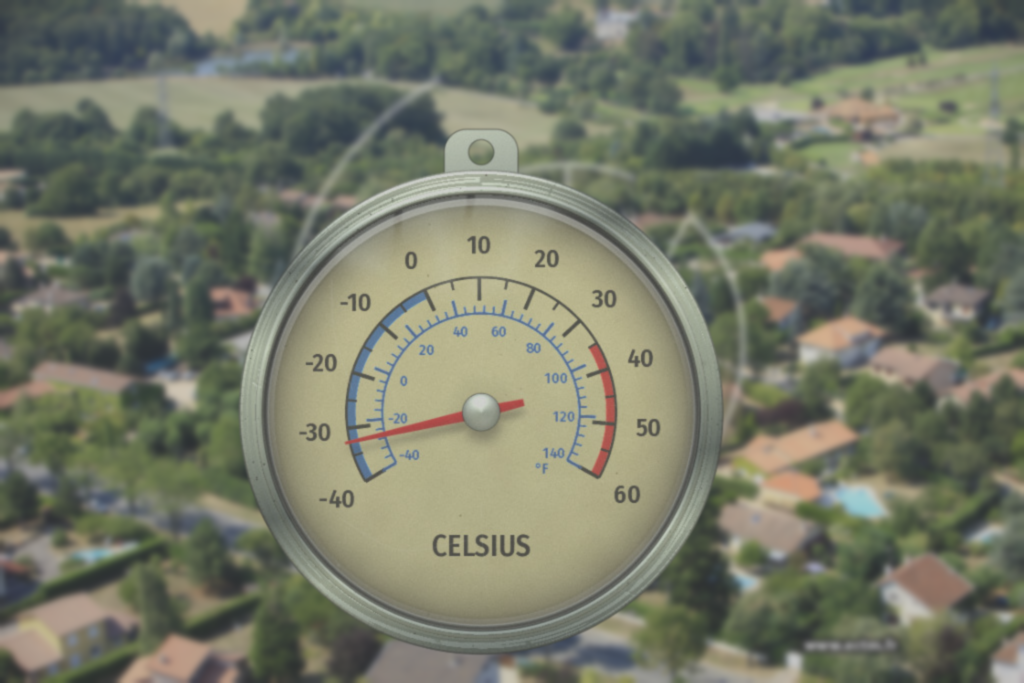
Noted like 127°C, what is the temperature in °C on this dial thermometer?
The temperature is -32.5°C
